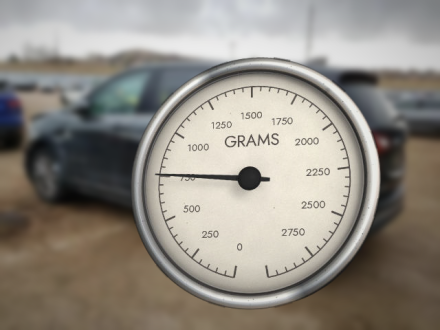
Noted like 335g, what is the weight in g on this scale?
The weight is 750g
